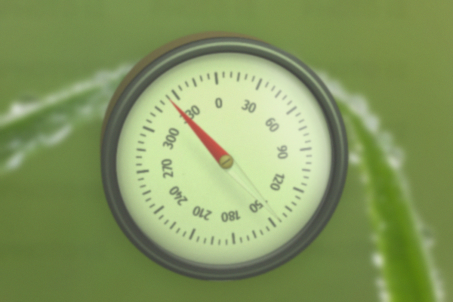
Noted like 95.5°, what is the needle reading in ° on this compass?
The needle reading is 325°
